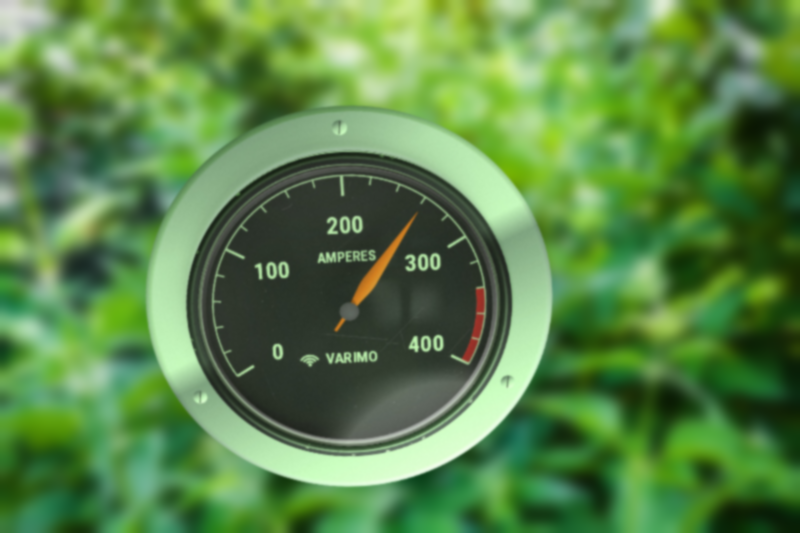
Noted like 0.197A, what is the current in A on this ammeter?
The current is 260A
